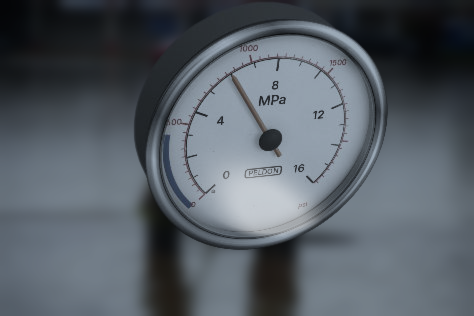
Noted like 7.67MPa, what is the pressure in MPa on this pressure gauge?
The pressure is 6MPa
